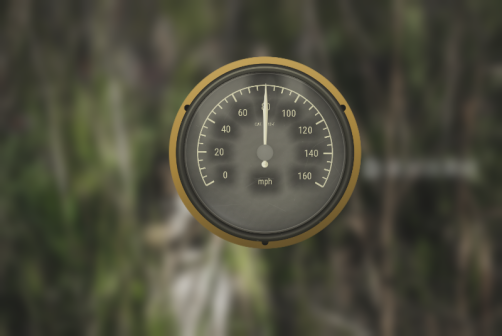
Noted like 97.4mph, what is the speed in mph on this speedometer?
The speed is 80mph
